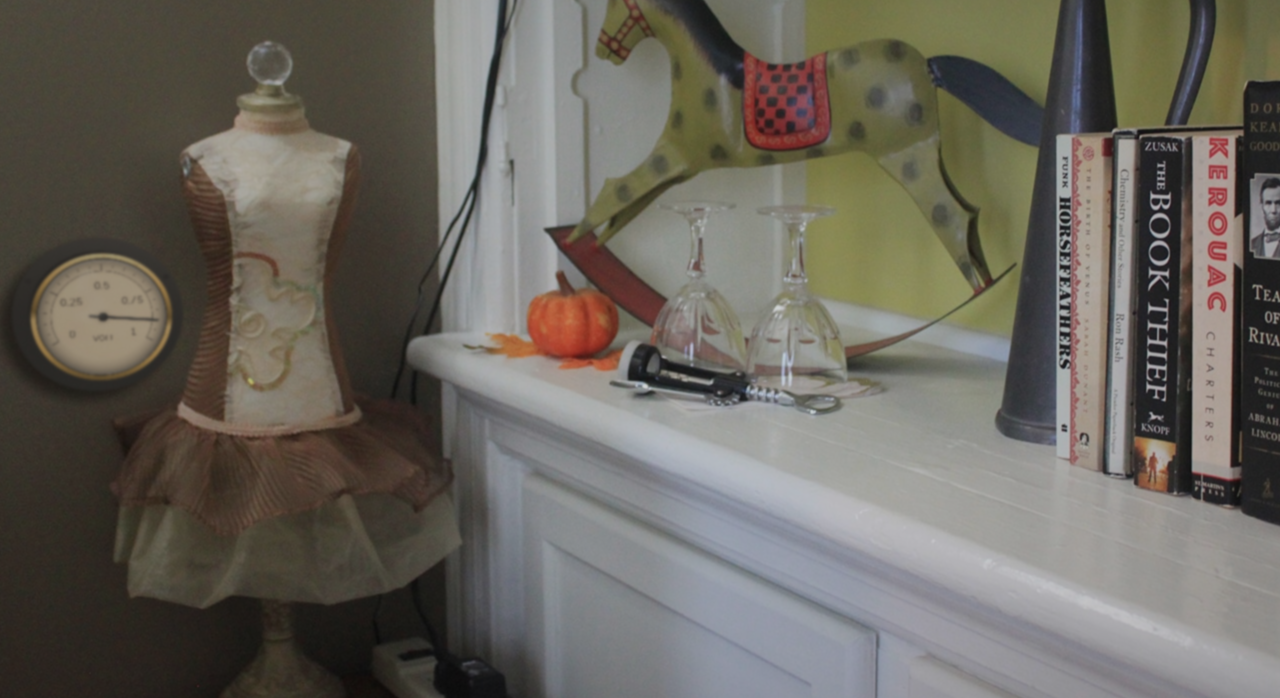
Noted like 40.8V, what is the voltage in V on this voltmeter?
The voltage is 0.9V
